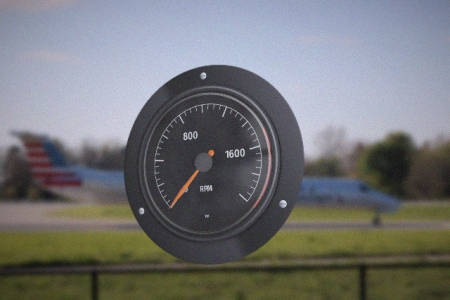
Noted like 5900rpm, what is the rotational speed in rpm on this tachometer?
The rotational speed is 0rpm
